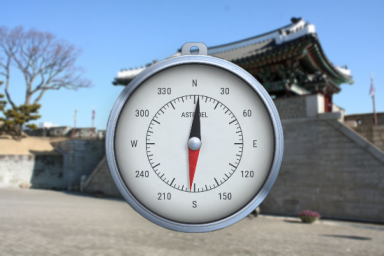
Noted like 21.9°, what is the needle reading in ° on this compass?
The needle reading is 185°
